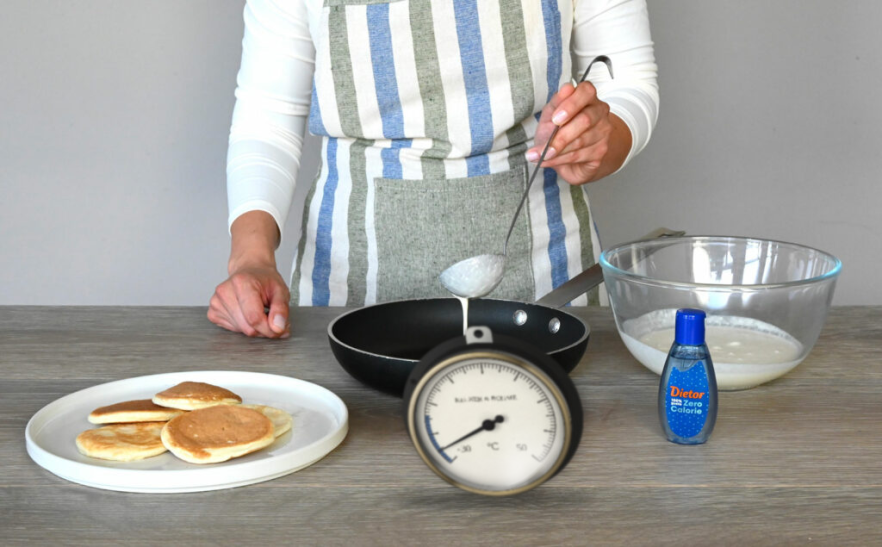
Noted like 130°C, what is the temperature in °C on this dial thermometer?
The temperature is -25°C
